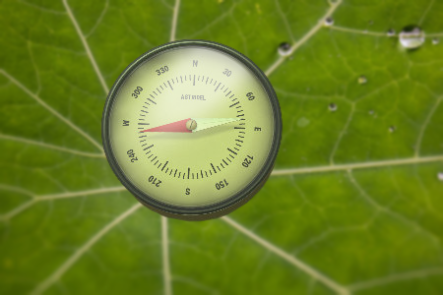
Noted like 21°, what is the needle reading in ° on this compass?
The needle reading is 260°
